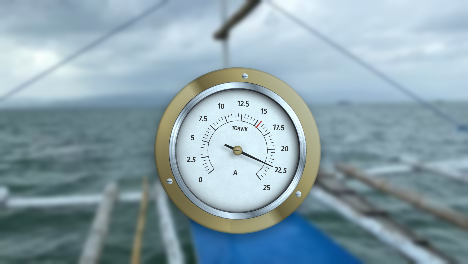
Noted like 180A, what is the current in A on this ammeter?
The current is 22.5A
